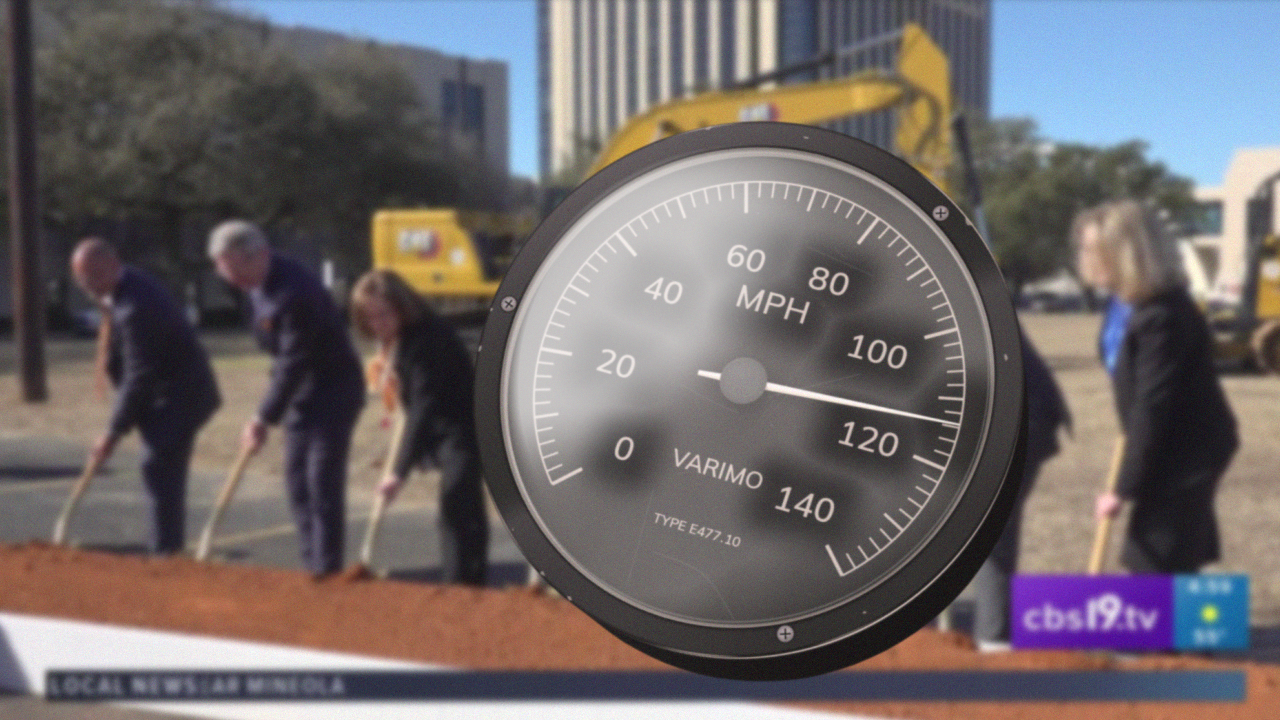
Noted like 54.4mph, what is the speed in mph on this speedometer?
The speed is 114mph
